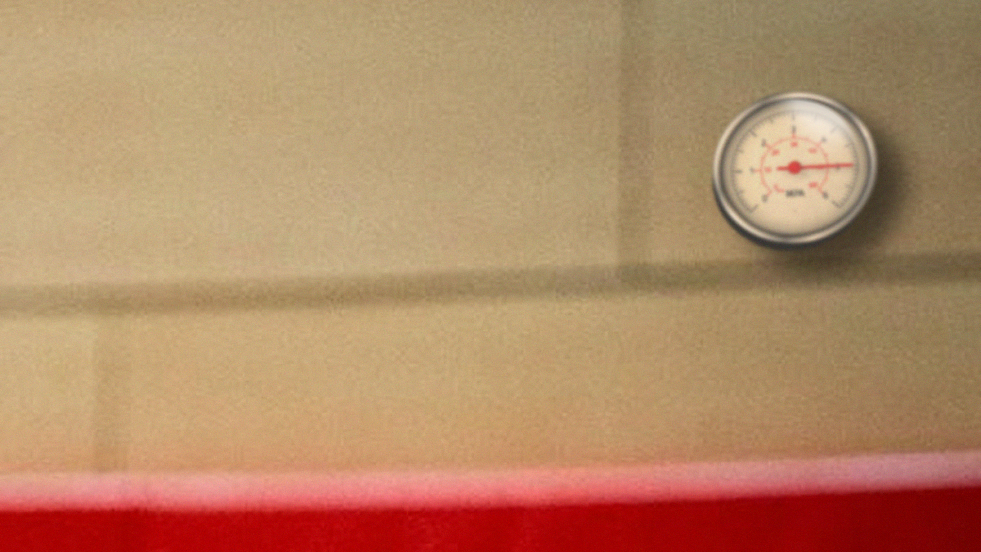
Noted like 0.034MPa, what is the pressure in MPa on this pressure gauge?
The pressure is 5MPa
